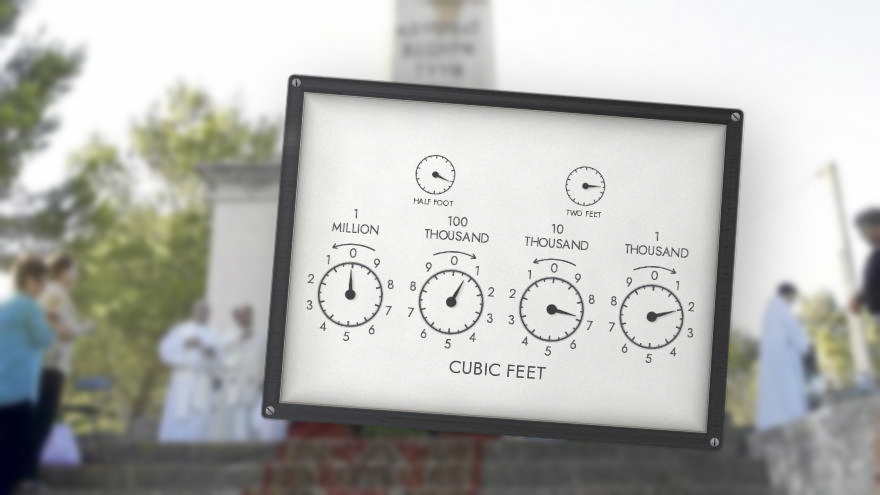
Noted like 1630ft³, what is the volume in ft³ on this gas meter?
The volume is 7200ft³
